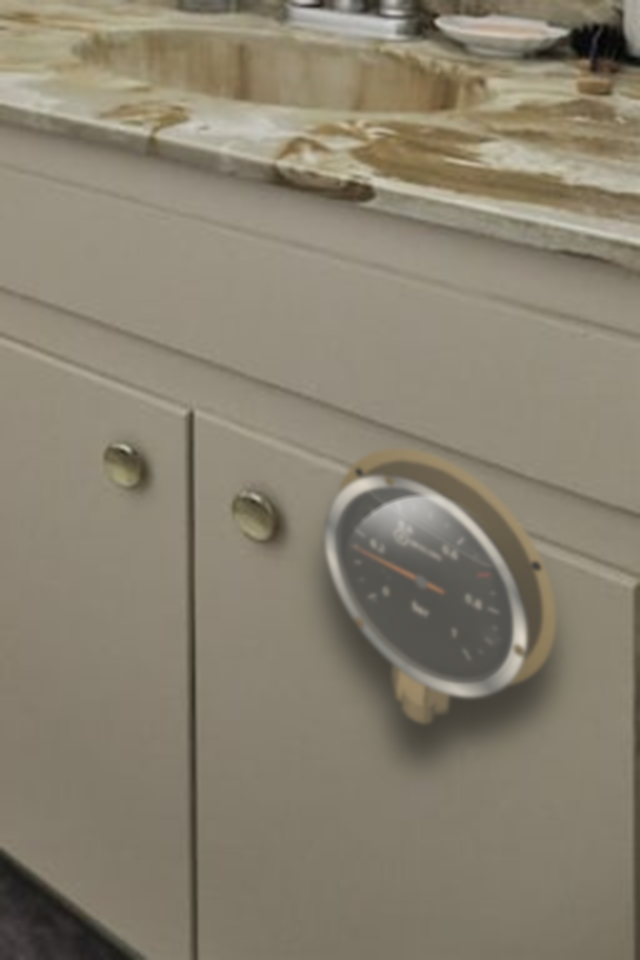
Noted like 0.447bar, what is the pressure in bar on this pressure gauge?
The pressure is 0.15bar
